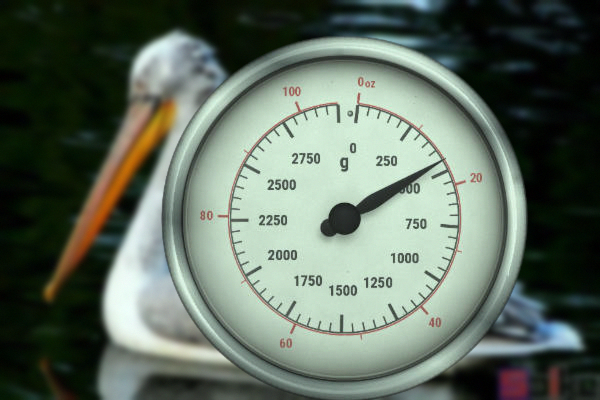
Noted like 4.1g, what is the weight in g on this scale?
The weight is 450g
